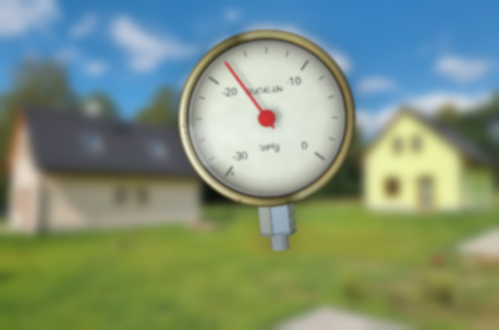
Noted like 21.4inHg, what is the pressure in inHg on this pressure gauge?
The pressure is -18inHg
